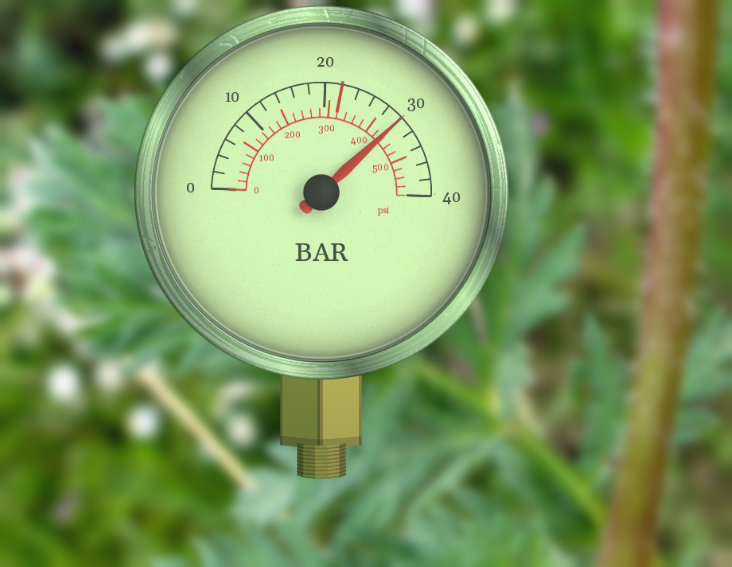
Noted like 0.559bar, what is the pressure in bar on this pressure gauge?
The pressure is 30bar
